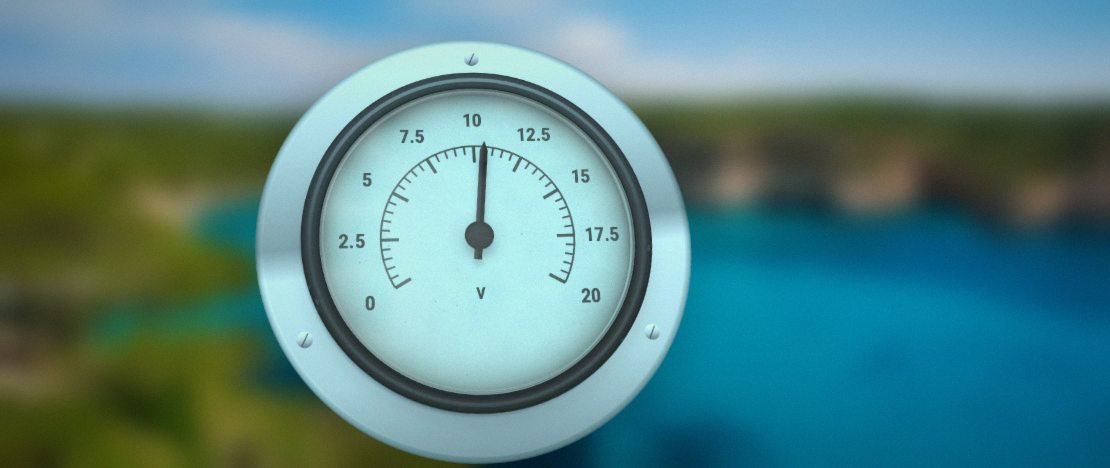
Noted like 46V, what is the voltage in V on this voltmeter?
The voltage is 10.5V
